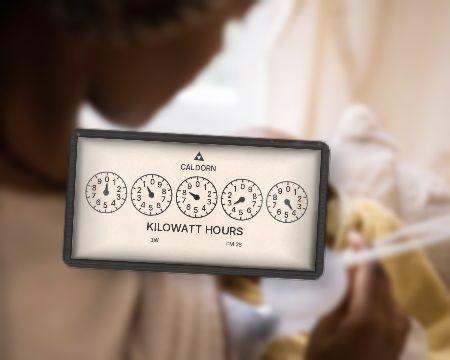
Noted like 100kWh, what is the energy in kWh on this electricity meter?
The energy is 834kWh
